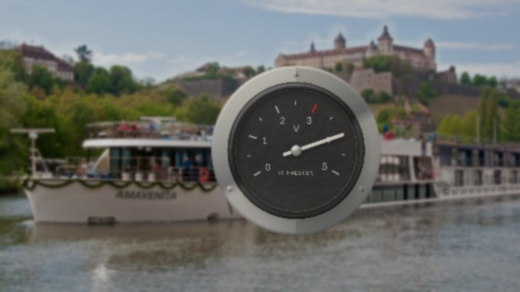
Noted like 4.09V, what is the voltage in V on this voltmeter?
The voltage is 4V
